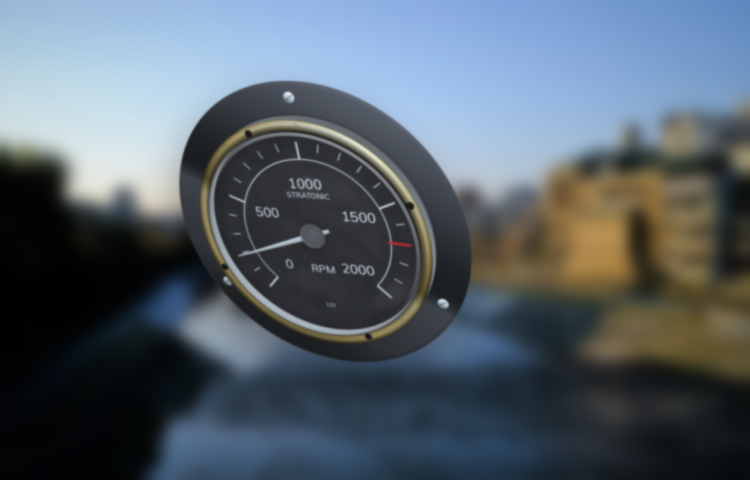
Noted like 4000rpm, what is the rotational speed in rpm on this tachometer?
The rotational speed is 200rpm
